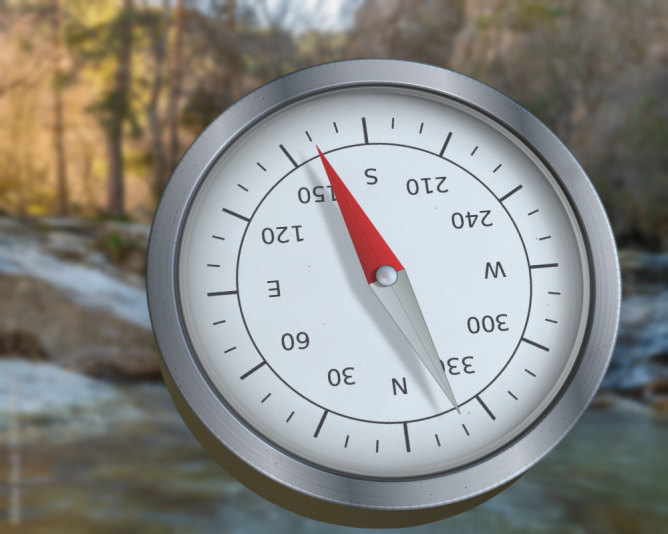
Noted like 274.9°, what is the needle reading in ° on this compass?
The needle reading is 160°
